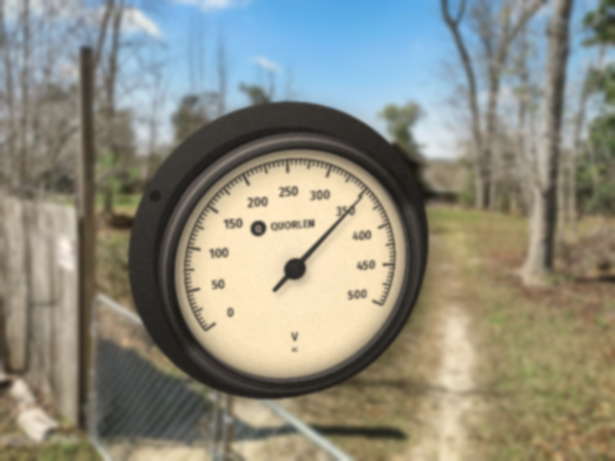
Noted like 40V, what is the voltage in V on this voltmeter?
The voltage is 350V
